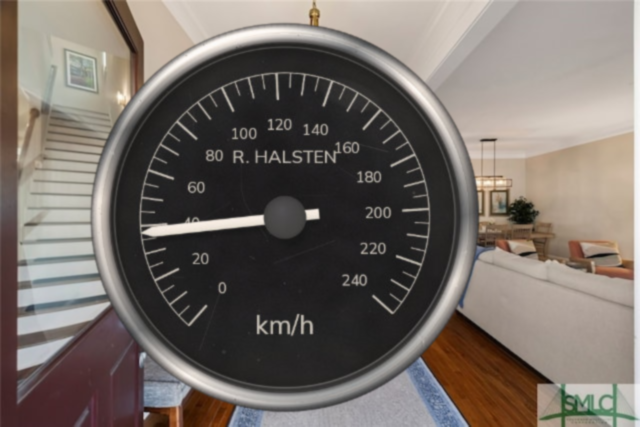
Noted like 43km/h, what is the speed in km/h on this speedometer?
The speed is 37.5km/h
